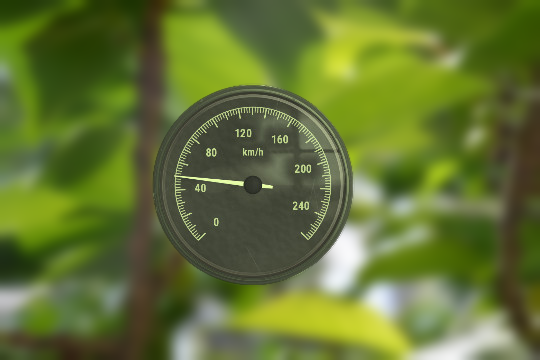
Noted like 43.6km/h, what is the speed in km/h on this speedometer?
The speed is 50km/h
